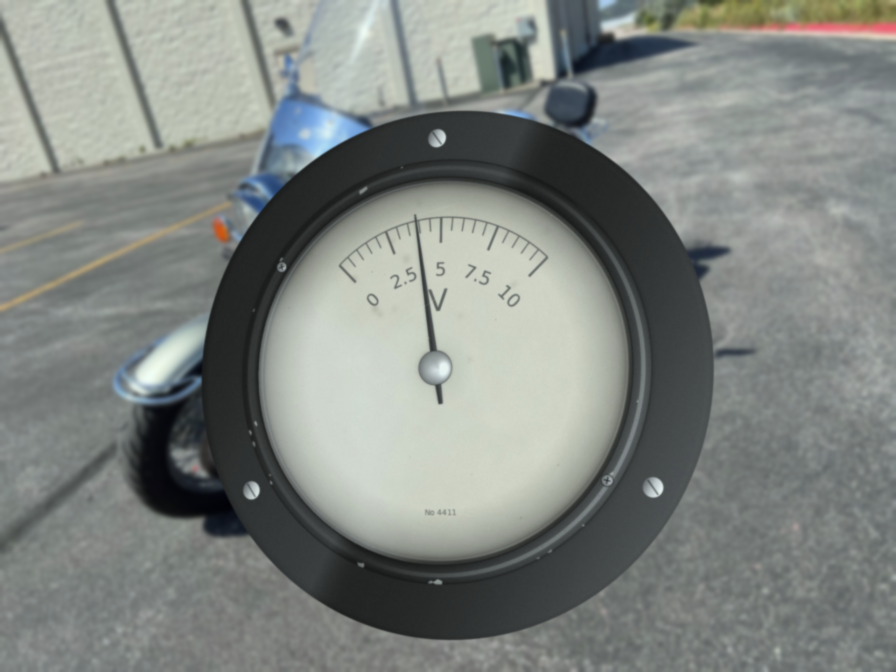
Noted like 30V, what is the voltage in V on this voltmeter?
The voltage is 4V
